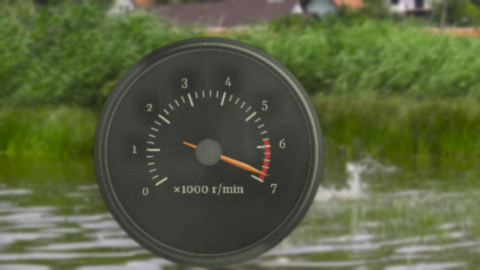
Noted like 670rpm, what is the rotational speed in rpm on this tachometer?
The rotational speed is 6800rpm
